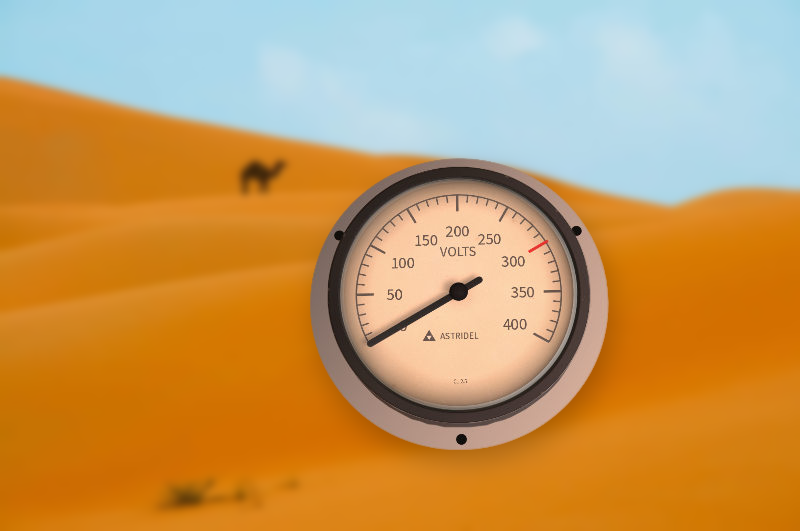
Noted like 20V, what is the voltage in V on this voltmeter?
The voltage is 0V
